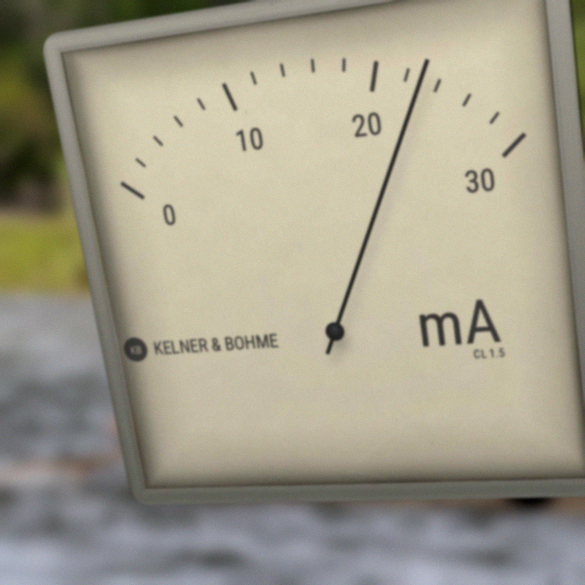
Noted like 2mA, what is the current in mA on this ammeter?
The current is 23mA
